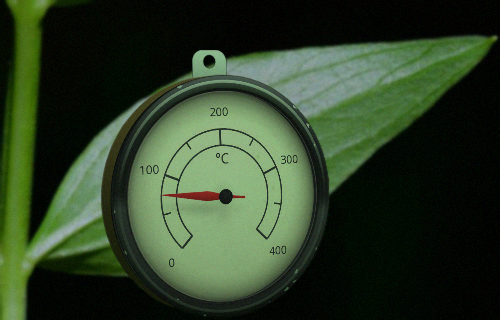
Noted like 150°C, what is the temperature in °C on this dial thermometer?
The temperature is 75°C
